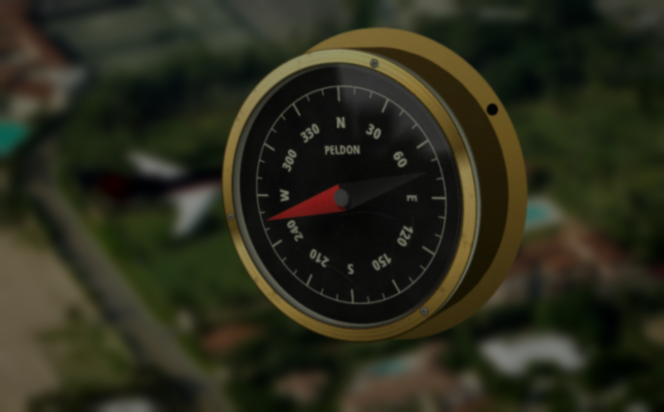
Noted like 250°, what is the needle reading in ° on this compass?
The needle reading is 255°
